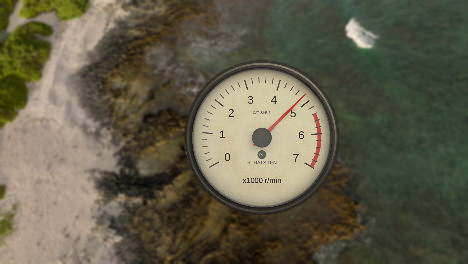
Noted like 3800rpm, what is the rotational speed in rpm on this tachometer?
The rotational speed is 4800rpm
